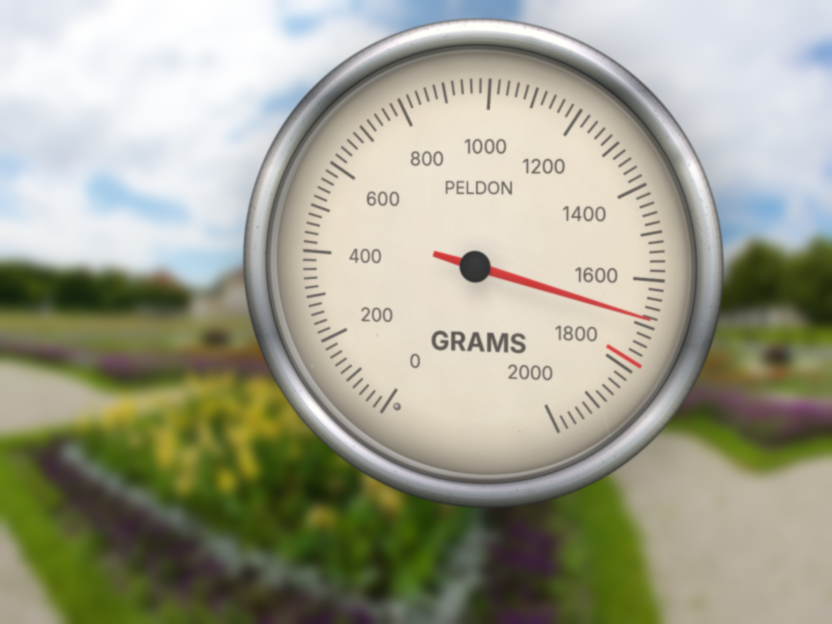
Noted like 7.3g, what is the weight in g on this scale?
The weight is 1680g
